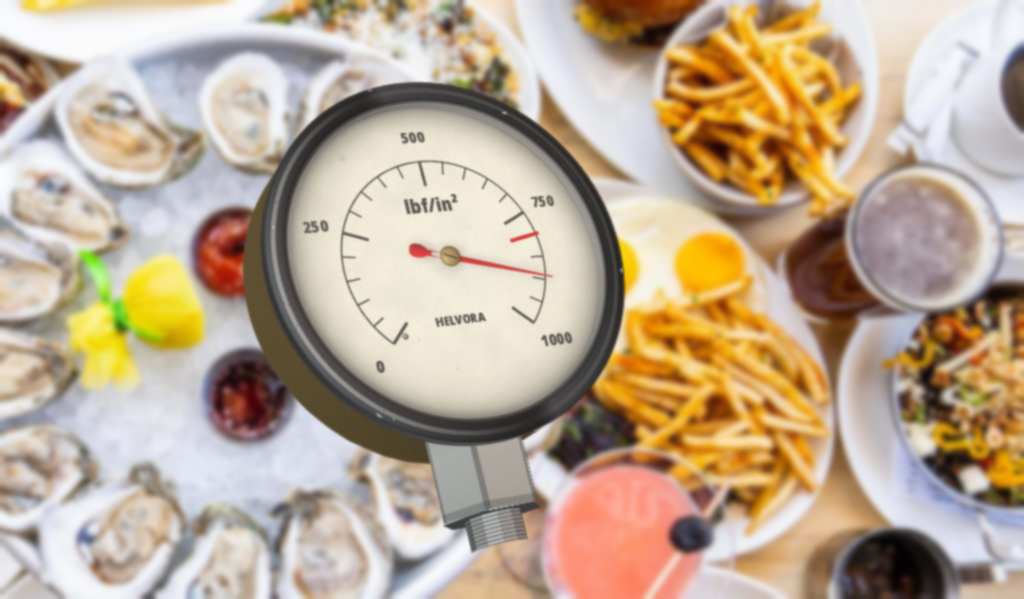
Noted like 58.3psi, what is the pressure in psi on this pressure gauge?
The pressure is 900psi
